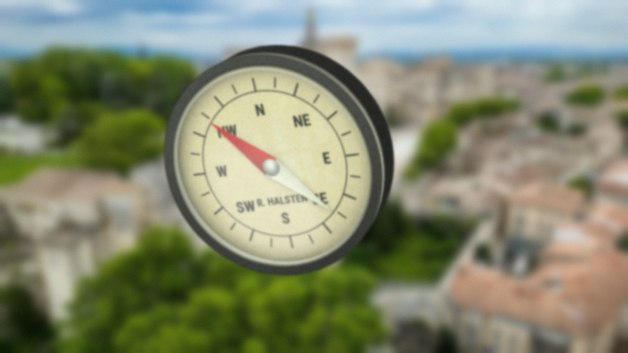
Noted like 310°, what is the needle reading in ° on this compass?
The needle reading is 315°
